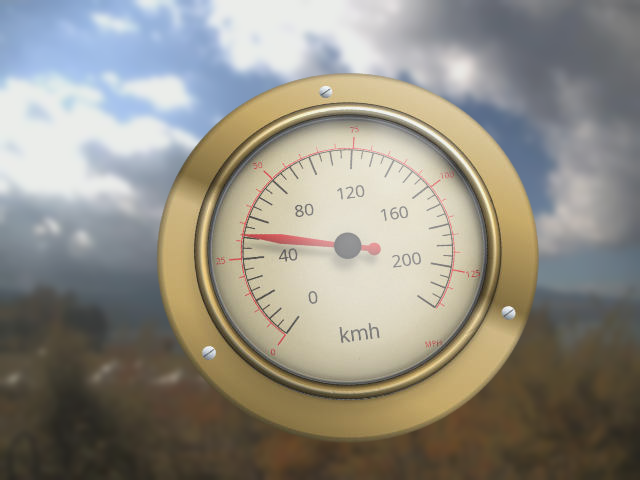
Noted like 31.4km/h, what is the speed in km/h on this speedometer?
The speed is 50km/h
